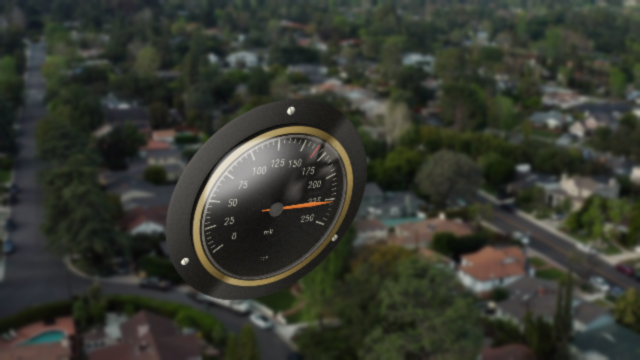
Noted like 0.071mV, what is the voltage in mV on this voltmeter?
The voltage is 225mV
